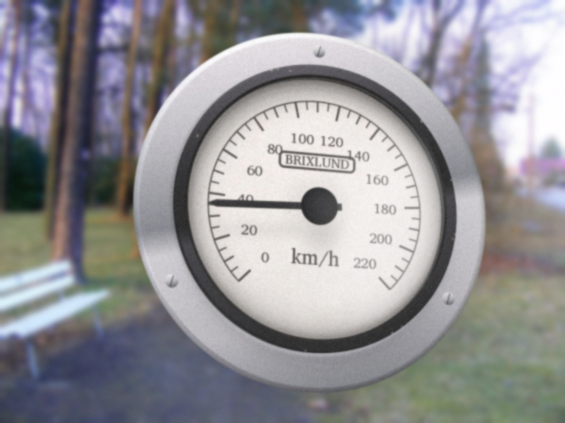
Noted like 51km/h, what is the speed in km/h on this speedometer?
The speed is 35km/h
